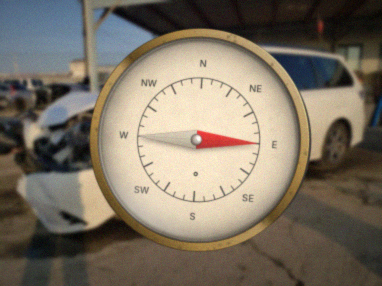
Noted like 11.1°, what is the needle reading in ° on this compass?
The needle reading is 90°
